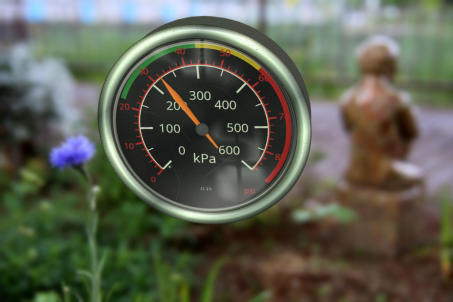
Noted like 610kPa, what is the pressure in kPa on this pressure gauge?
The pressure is 225kPa
